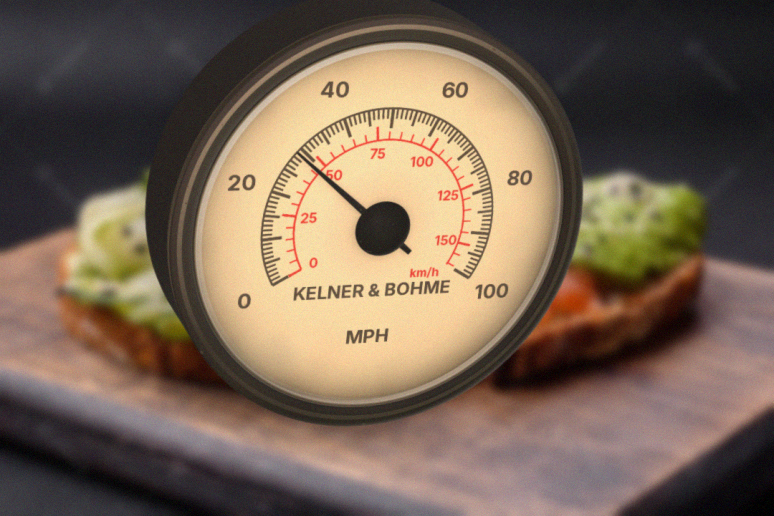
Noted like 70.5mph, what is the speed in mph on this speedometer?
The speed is 29mph
